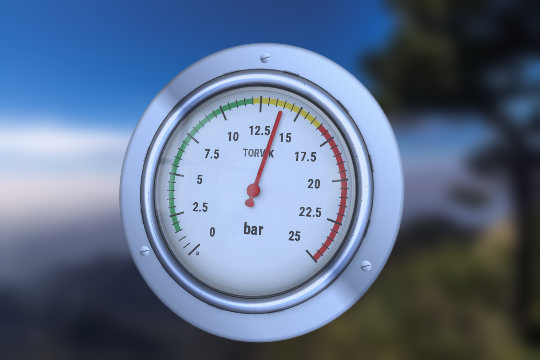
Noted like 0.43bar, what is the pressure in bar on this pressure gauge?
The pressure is 14bar
